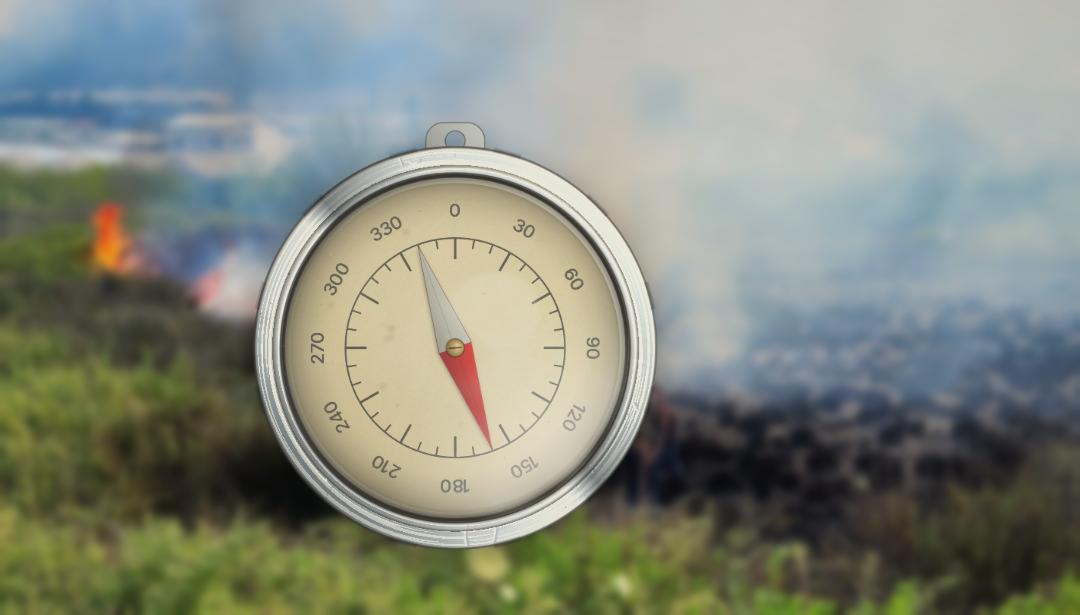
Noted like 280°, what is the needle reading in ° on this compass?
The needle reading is 160°
